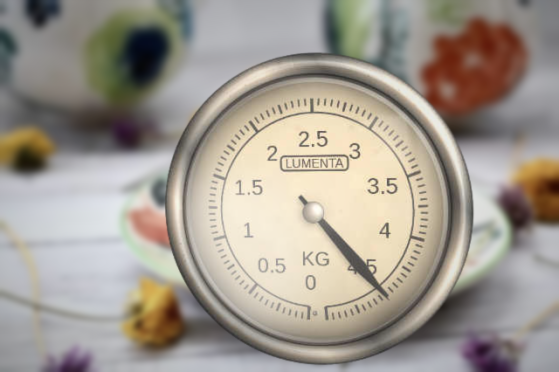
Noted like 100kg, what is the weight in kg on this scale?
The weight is 4.5kg
